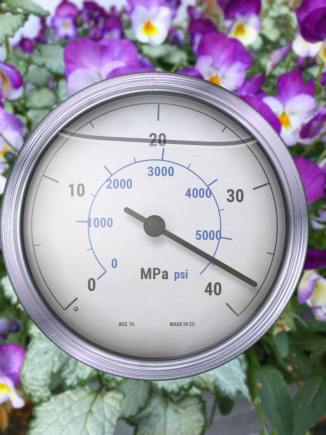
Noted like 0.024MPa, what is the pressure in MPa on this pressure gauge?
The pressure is 37.5MPa
